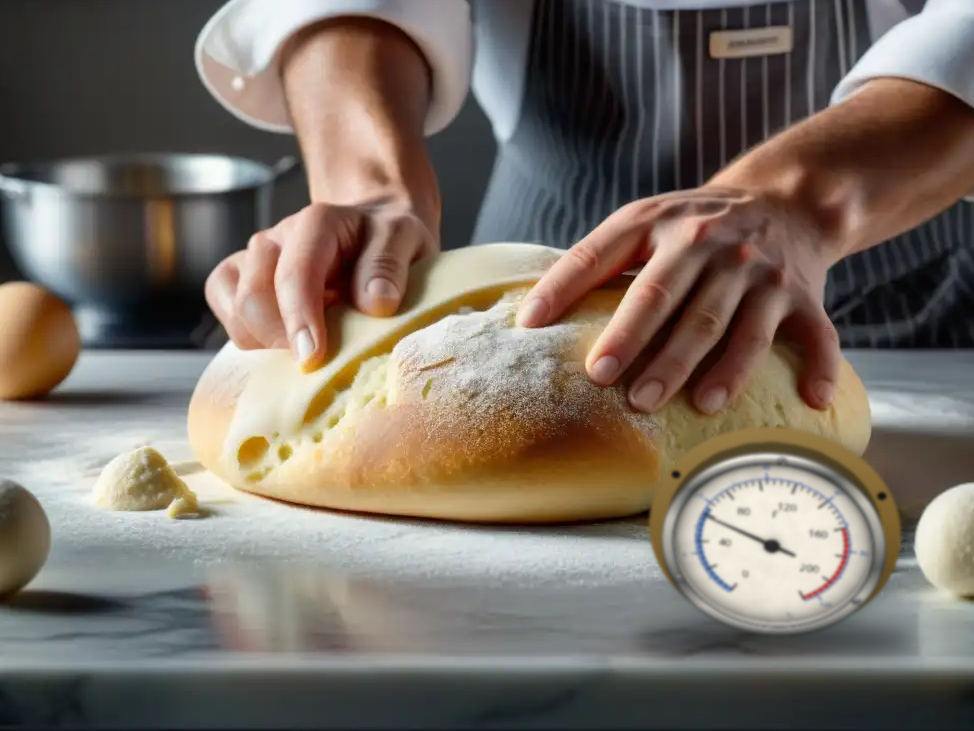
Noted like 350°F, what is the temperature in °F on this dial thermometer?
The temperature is 60°F
